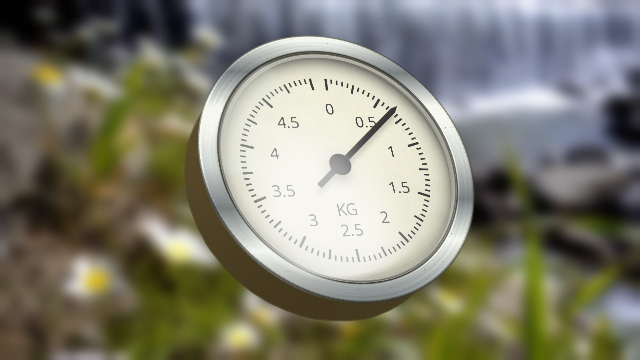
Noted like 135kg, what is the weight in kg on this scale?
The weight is 0.65kg
